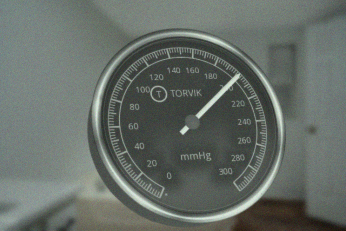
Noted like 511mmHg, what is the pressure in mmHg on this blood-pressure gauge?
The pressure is 200mmHg
